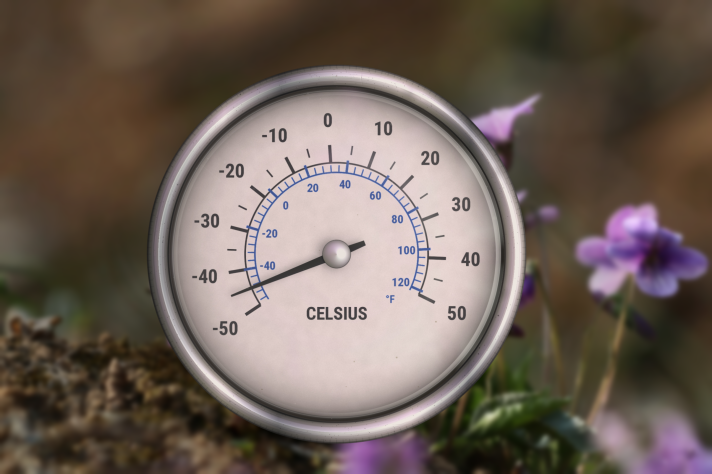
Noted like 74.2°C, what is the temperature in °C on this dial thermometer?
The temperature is -45°C
